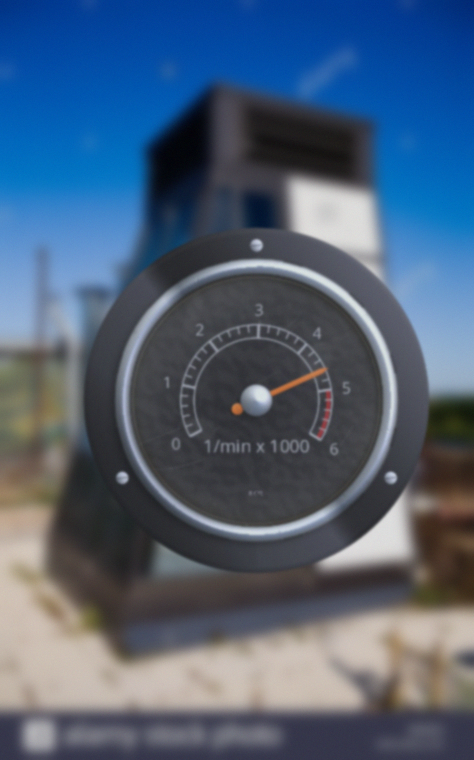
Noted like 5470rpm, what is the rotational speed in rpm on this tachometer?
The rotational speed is 4600rpm
